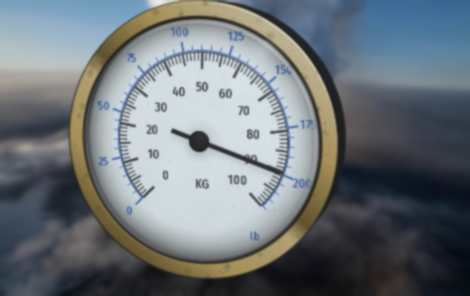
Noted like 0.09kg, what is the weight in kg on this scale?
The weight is 90kg
